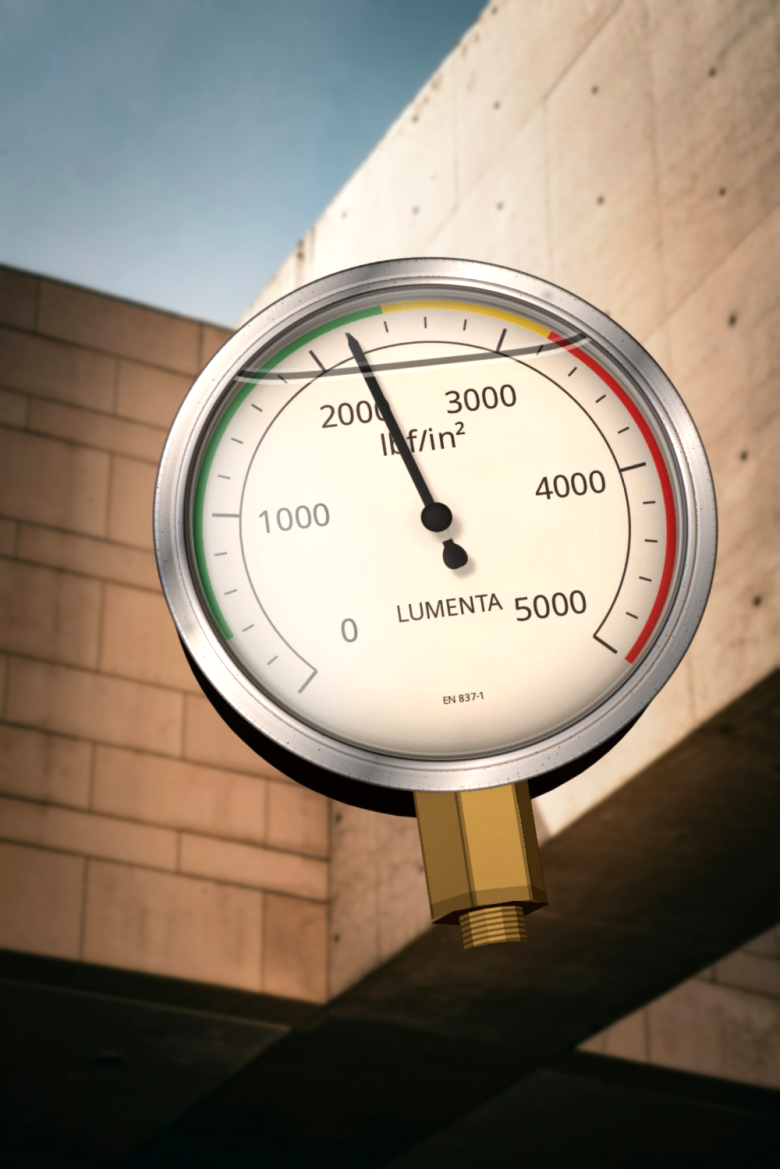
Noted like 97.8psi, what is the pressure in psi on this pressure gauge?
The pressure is 2200psi
